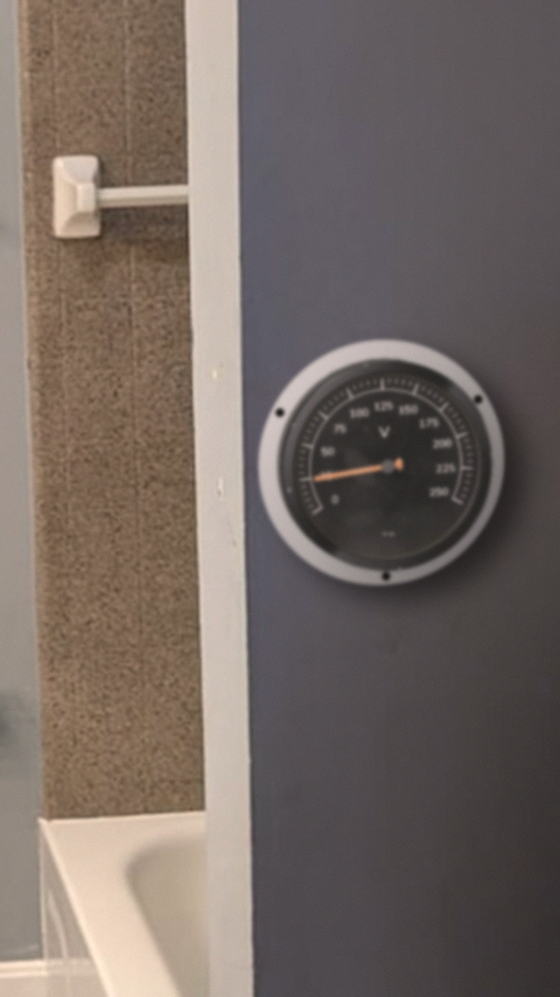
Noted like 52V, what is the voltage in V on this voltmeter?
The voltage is 25V
